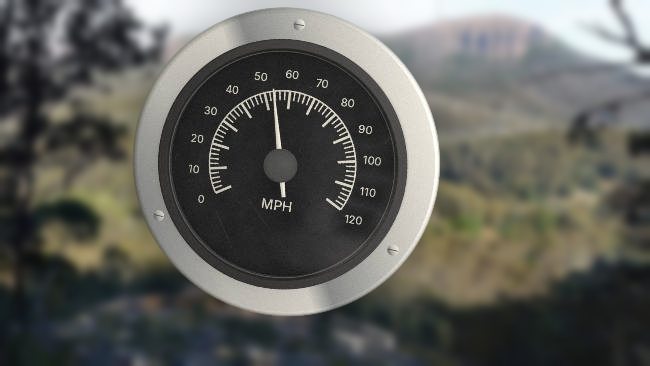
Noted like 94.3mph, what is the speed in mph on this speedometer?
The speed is 54mph
